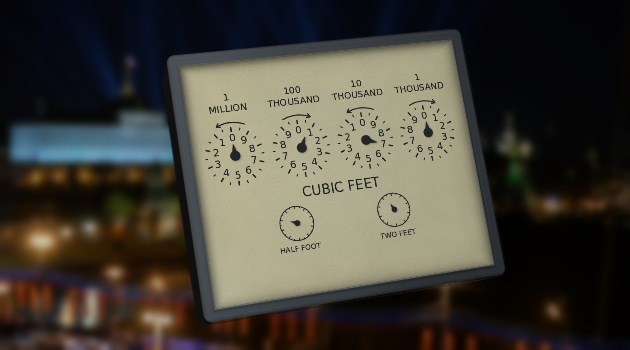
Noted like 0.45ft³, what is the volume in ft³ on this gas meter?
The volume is 7000ft³
